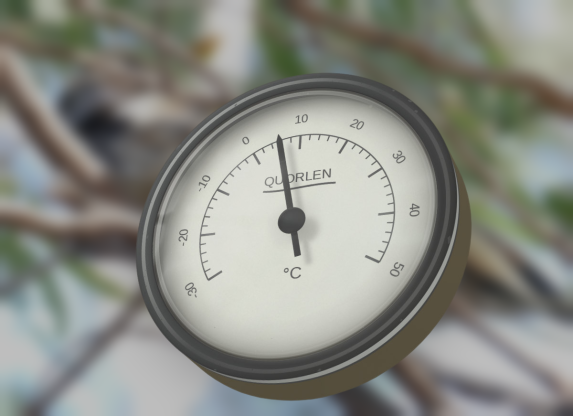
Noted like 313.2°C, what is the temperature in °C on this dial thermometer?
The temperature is 6°C
